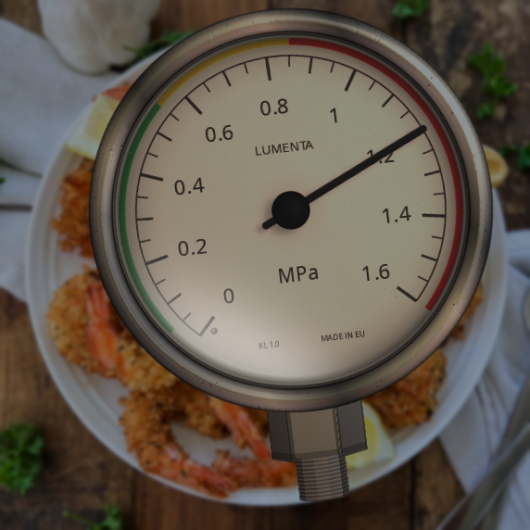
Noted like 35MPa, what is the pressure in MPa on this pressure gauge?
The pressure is 1.2MPa
